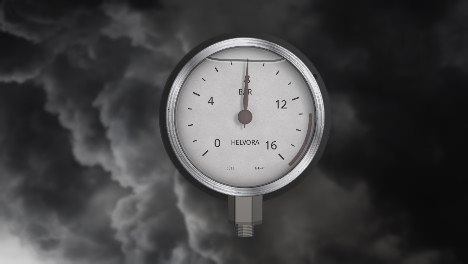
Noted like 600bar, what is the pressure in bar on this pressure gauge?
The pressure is 8bar
